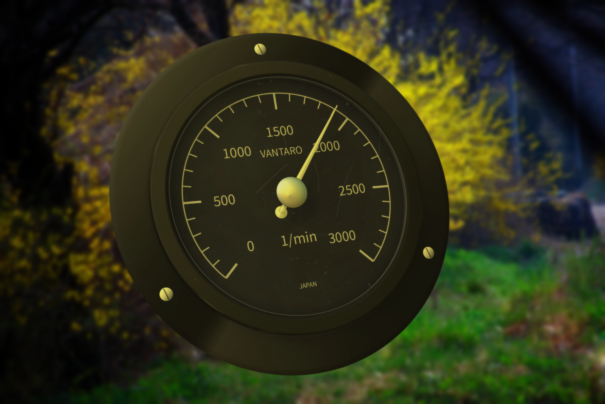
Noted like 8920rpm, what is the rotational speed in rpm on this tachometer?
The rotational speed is 1900rpm
